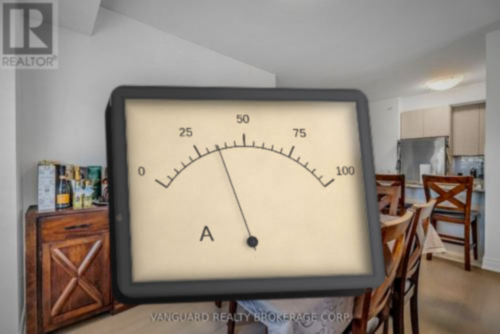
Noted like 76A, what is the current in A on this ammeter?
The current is 35A
